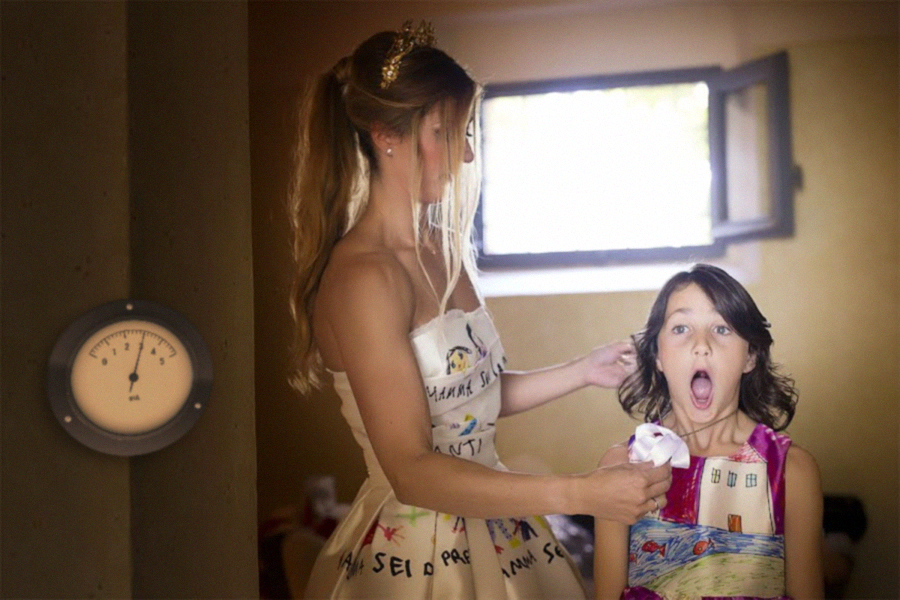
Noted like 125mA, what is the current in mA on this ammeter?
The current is 3mA
